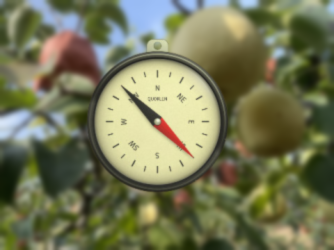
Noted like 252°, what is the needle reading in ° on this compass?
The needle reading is 135°
